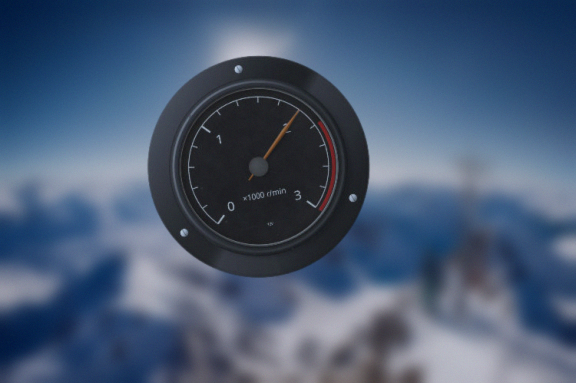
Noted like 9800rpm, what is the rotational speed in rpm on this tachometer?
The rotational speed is 2000rpm
